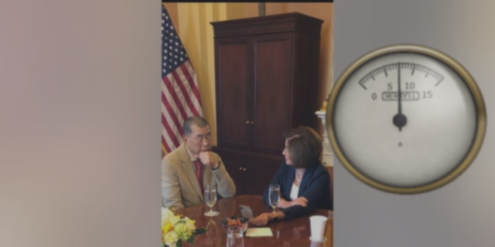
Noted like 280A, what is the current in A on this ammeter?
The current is 7.5A
